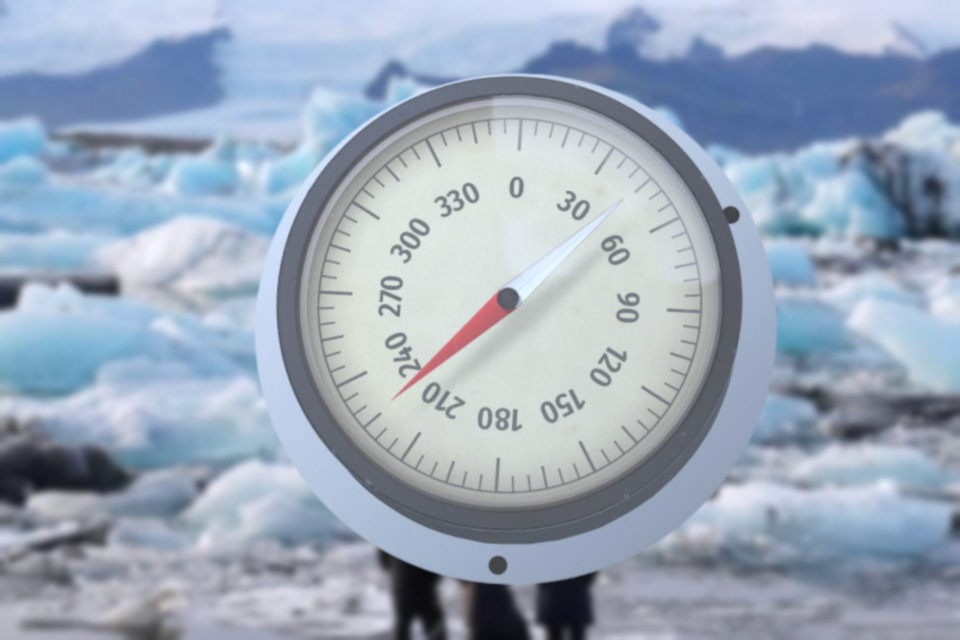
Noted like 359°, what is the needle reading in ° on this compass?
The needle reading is 225°
